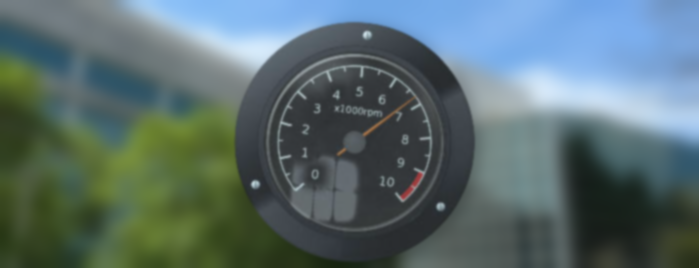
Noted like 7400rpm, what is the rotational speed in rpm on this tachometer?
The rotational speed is 6750rpm
